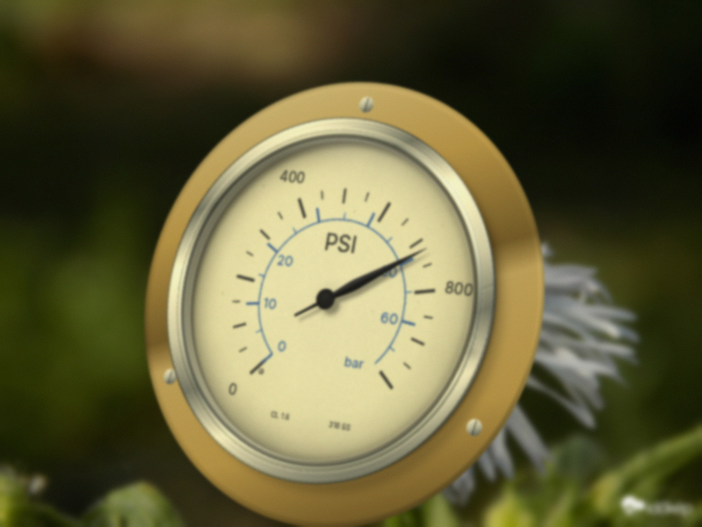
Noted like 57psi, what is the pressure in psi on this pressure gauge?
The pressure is 725psi
